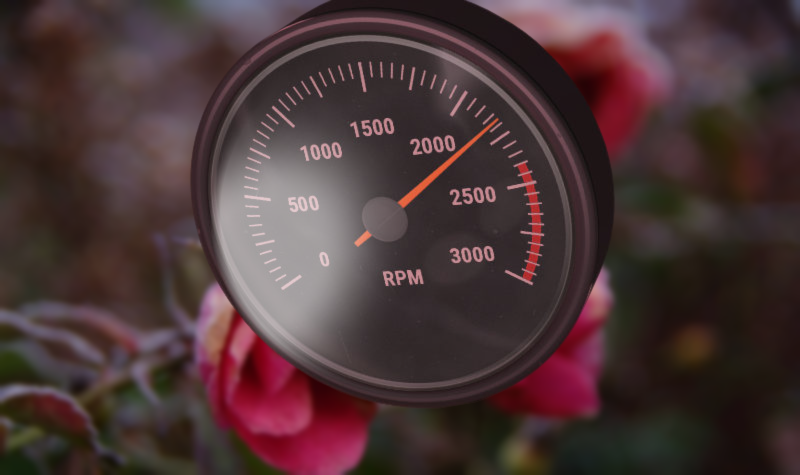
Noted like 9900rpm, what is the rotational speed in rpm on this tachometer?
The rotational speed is 2175rpm
